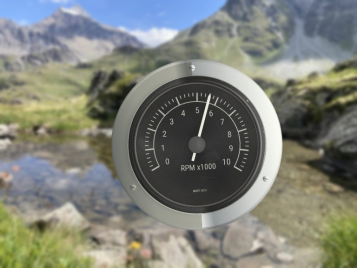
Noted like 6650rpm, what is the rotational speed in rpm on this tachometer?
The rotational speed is 5600rpm
